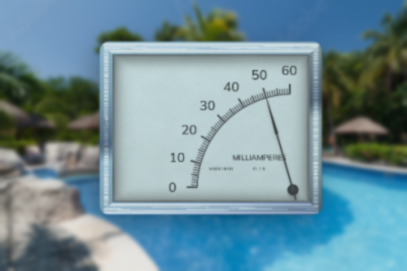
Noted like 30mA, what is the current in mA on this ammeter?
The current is 50mA
